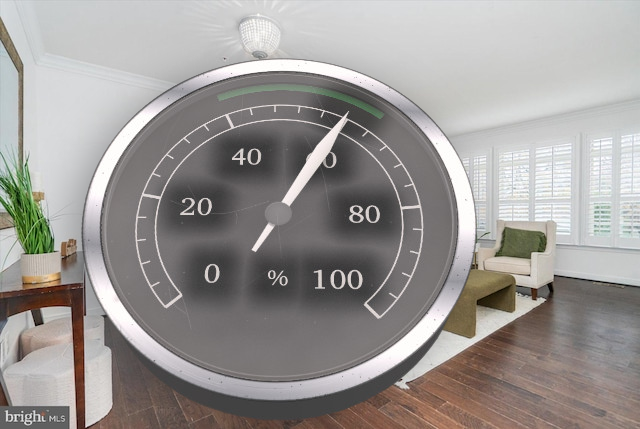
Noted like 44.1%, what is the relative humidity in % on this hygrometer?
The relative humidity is 60%
